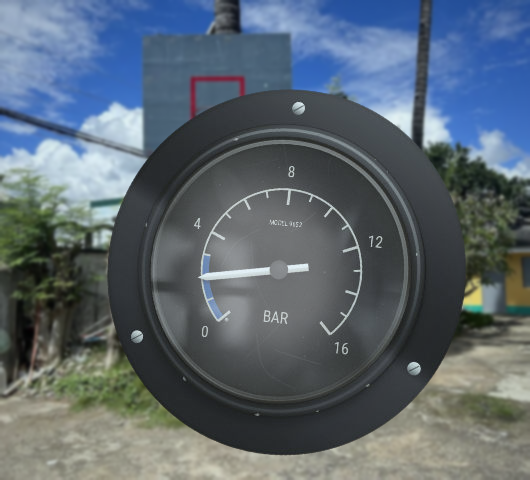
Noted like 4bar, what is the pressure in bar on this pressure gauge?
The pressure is 2bar
